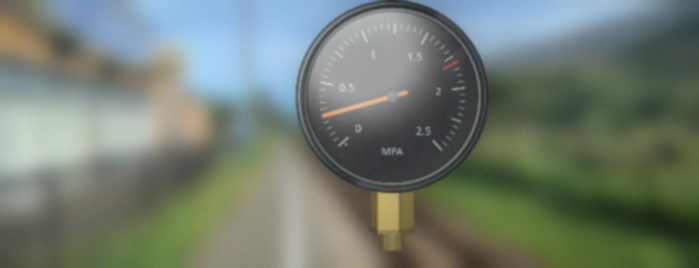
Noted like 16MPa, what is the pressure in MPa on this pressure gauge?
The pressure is 0.25MPa
